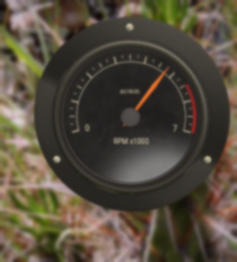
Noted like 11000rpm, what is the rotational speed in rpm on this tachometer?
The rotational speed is 4750rpm
